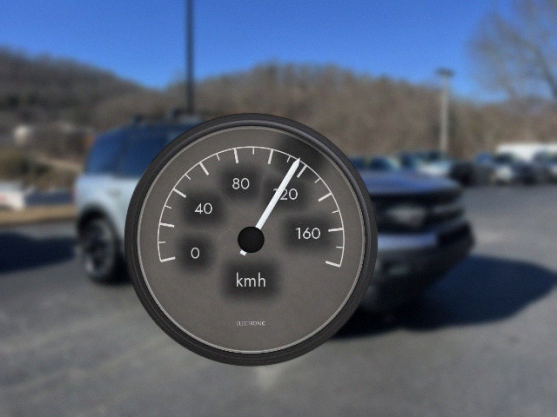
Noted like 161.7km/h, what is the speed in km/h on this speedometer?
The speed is 115km/h
